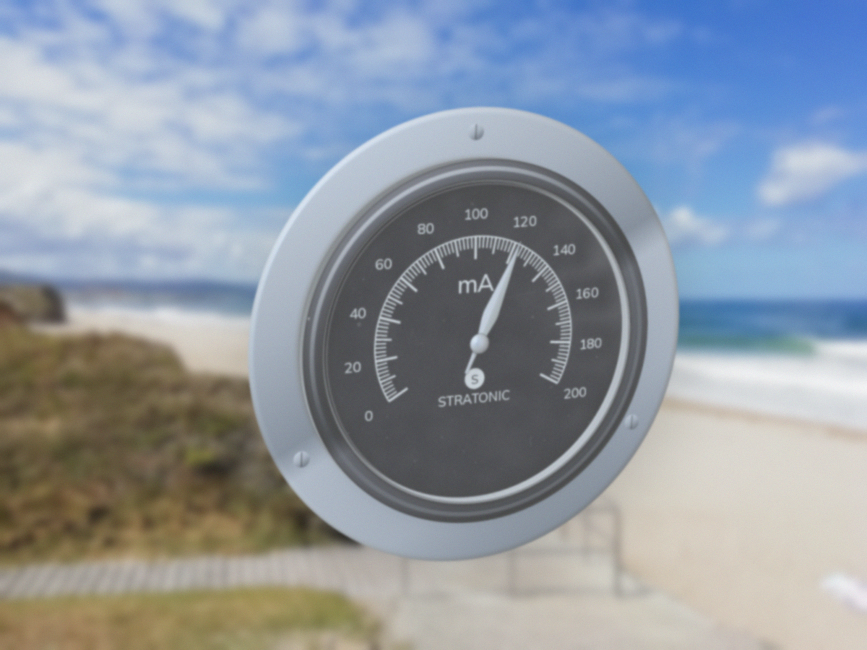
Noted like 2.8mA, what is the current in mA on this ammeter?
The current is 120mA
